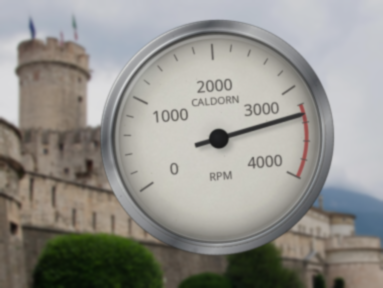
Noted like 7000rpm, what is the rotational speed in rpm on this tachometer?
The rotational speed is 3300rpm
